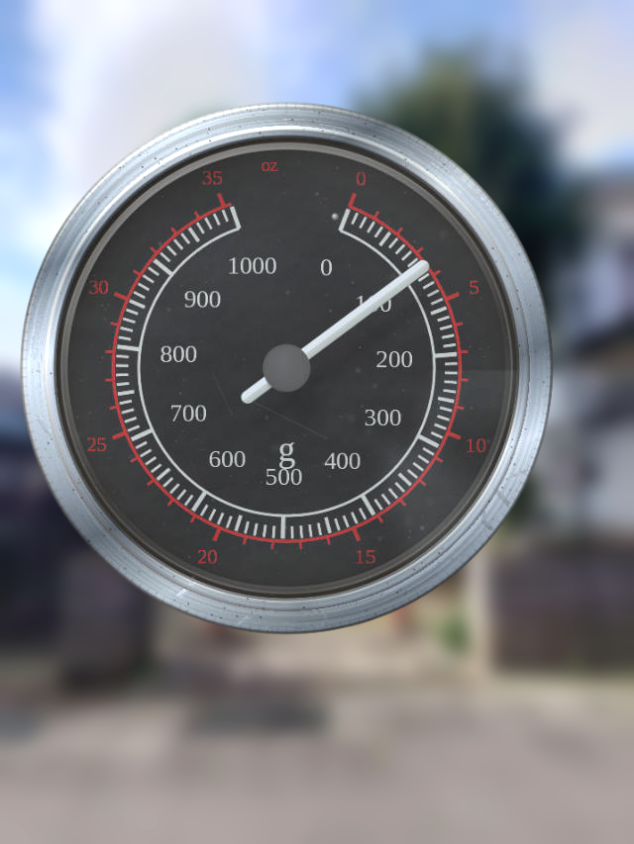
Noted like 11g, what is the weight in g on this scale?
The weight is 100g
